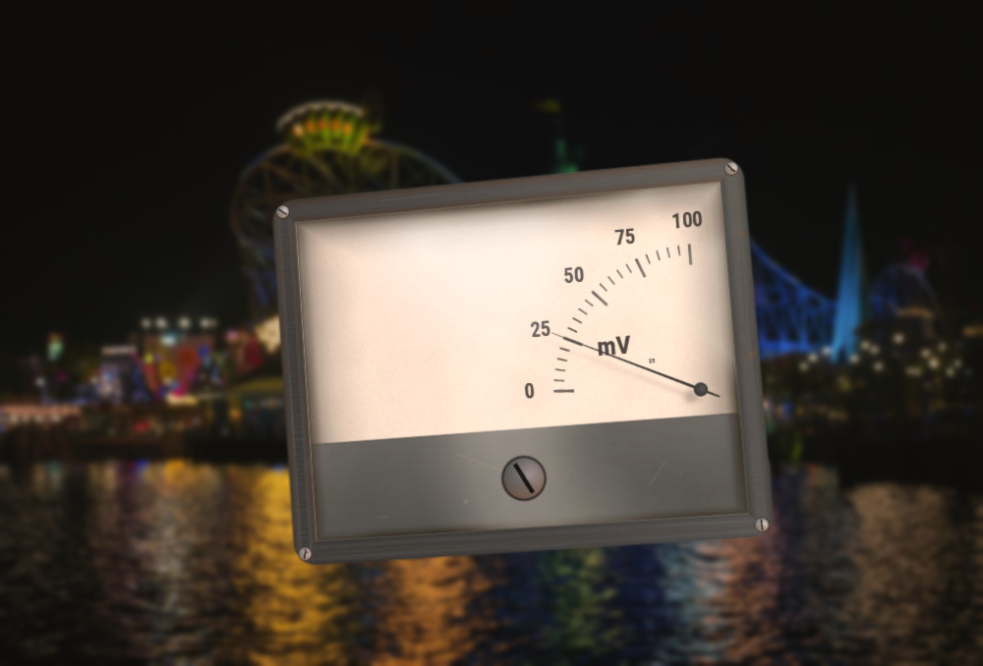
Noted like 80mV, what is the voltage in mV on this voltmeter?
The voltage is 25mV
